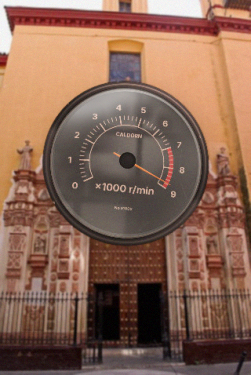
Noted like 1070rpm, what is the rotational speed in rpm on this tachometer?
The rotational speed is 8800rpm
